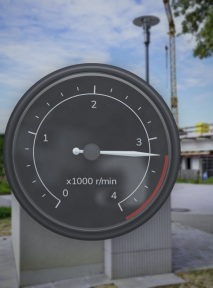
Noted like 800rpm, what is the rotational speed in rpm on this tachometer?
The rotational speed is 3200rpm
